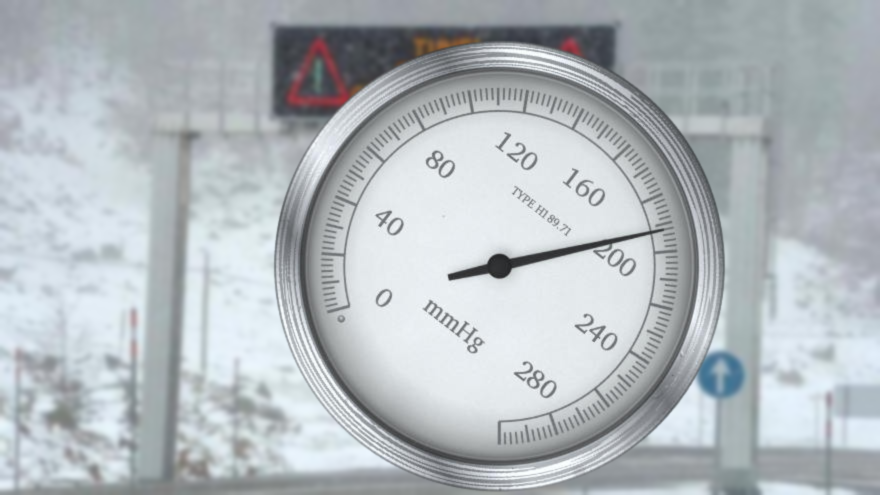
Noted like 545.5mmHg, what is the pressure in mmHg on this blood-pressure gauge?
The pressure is 192mmHg
